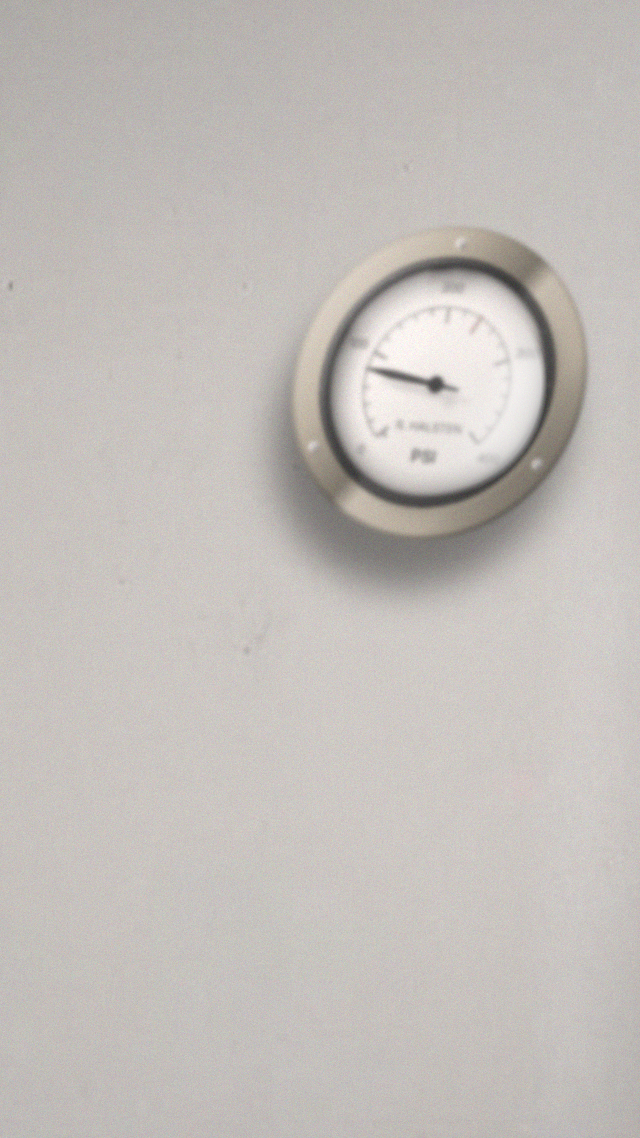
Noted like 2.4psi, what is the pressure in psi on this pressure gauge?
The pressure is 80psi
